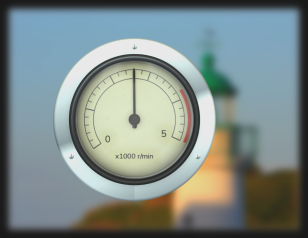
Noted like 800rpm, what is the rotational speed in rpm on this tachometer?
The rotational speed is 2600rpm
